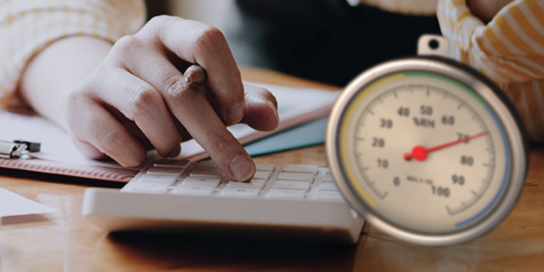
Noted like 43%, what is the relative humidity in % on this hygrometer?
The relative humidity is 70%
